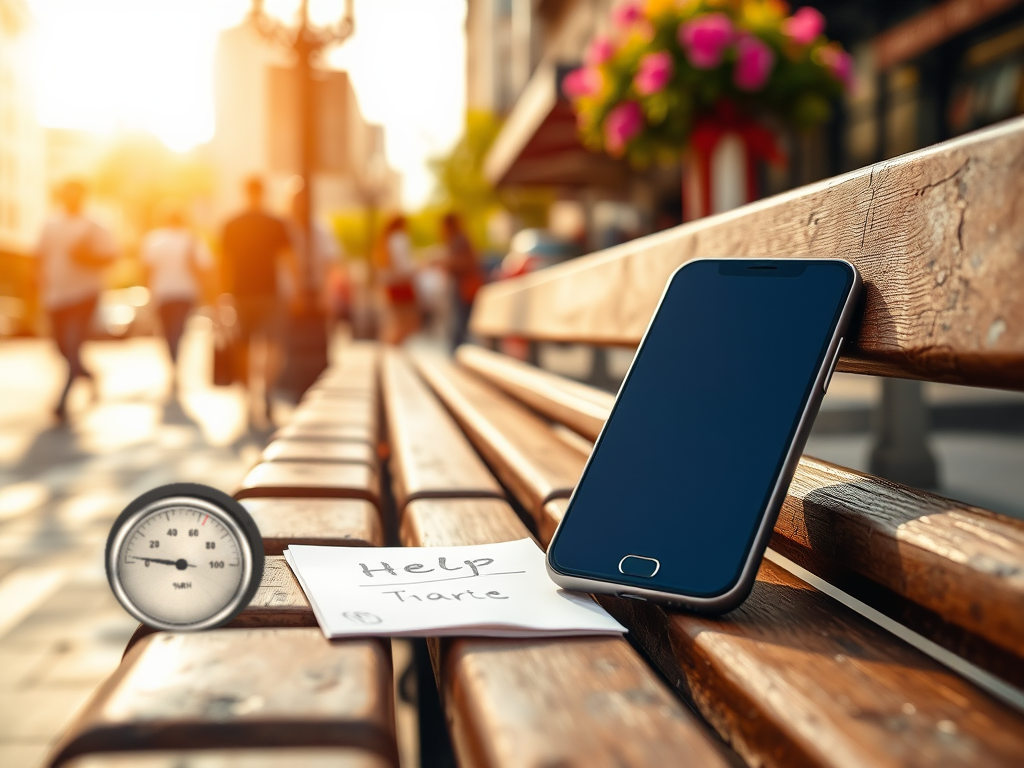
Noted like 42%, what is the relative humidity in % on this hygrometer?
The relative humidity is 4%
